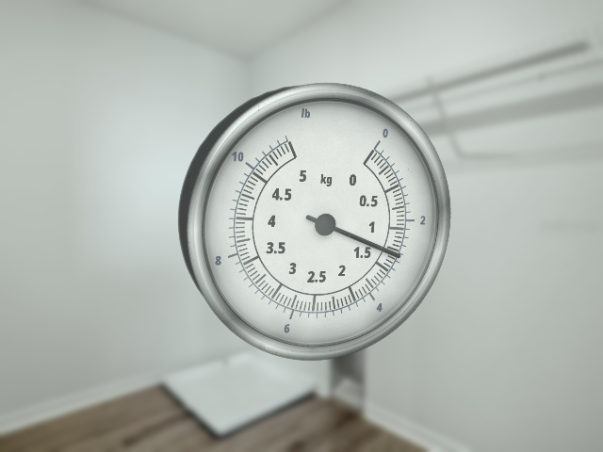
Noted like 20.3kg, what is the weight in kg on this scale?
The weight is 1.3kg
